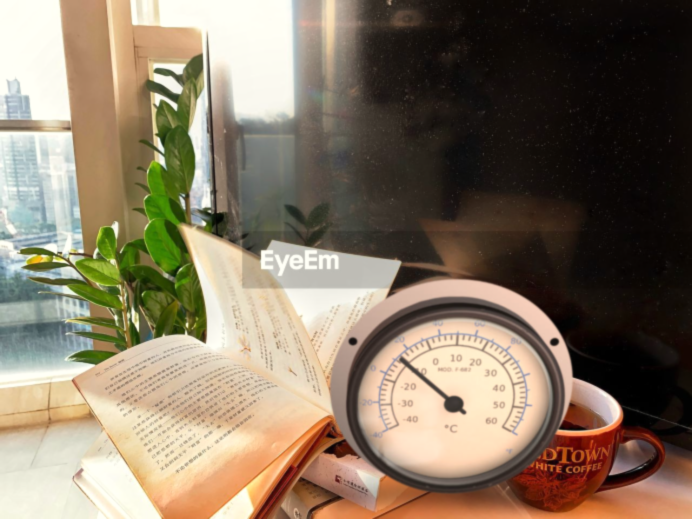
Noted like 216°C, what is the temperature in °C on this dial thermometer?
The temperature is -10°C
